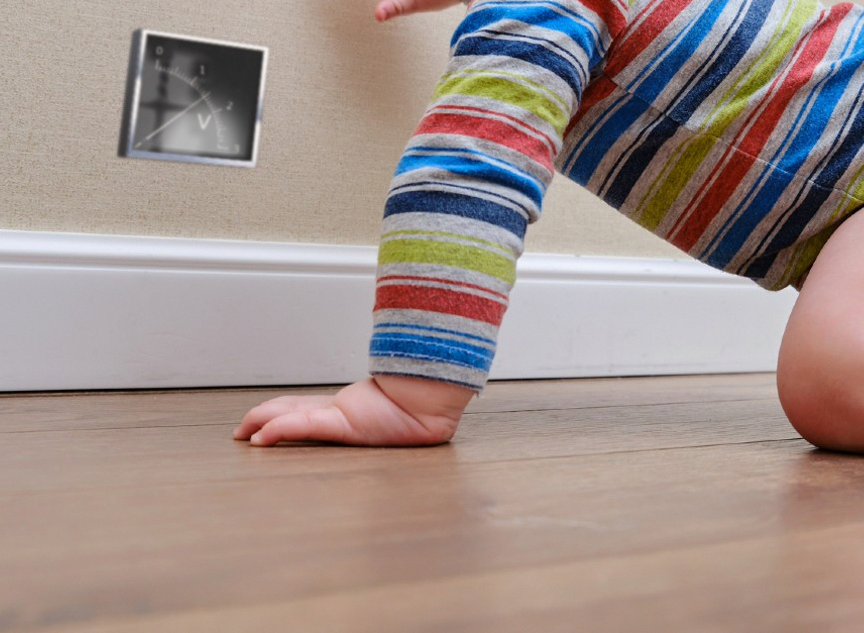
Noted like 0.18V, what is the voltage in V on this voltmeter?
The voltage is 1.5V
